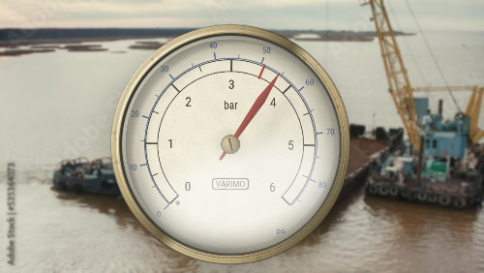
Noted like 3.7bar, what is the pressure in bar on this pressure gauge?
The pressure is 3.75bar
